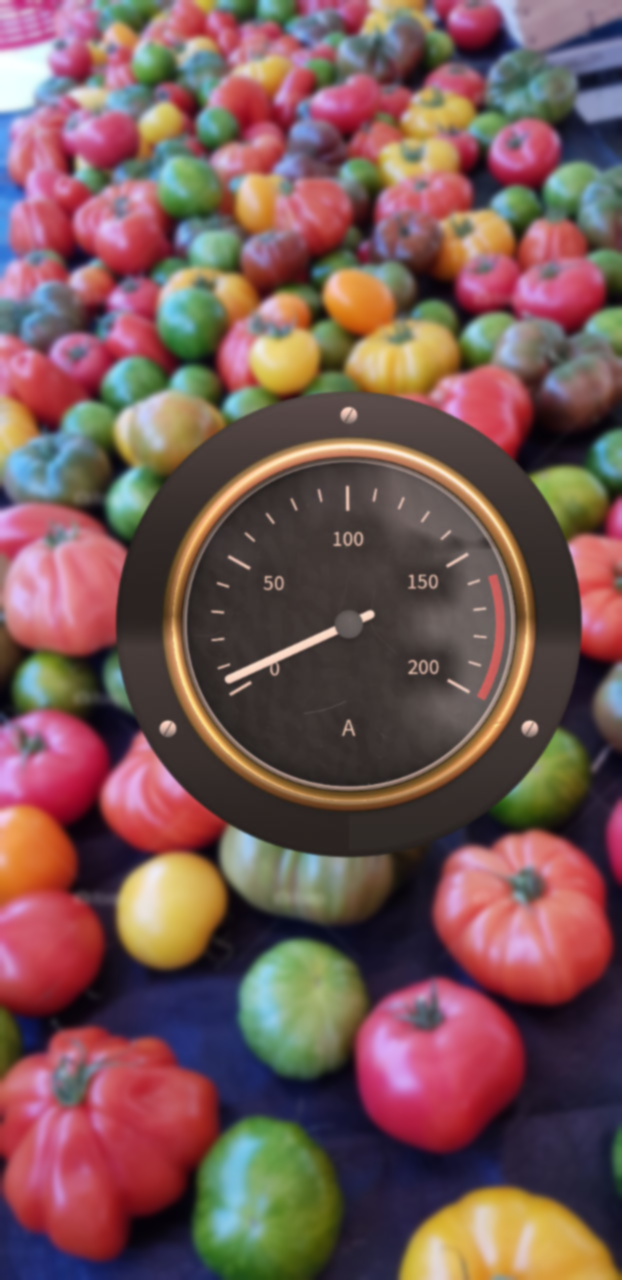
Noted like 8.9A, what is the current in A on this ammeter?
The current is 5A
